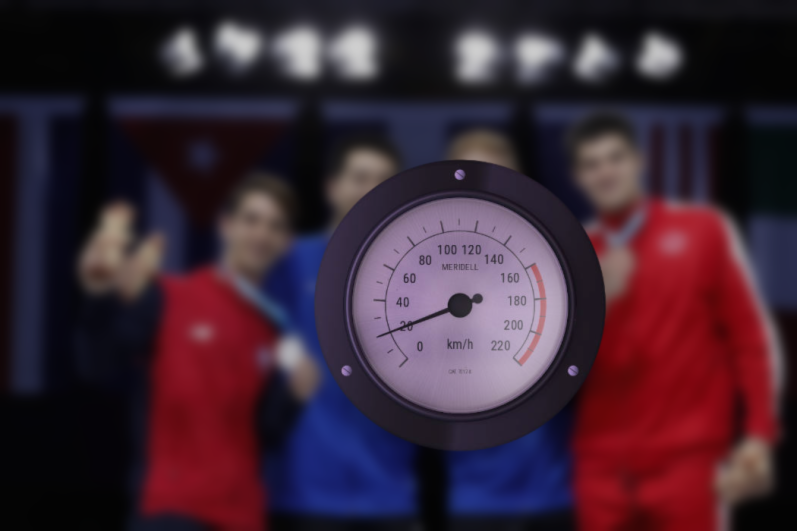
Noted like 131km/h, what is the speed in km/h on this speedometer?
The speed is 20km/h
